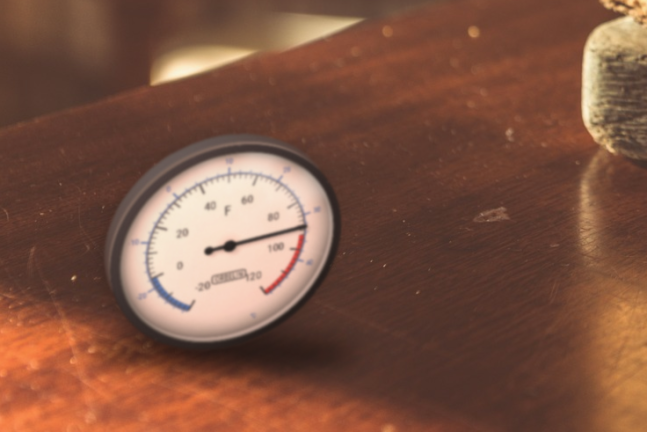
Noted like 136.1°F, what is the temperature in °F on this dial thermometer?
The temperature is 90°F
